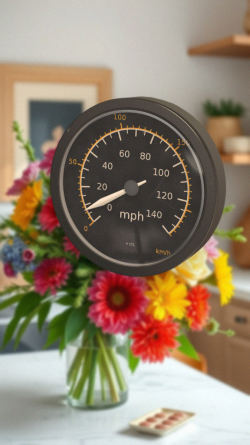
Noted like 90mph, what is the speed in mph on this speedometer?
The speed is 7.5mph
